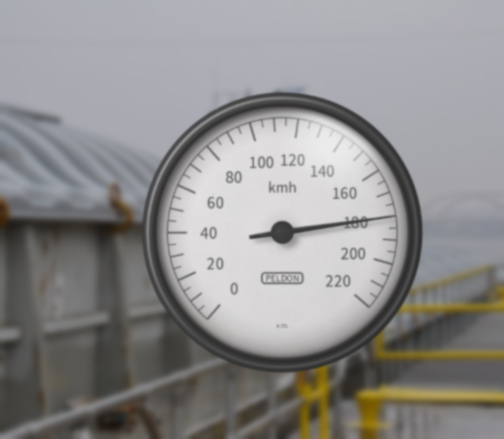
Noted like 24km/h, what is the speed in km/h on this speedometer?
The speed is 180km/h
